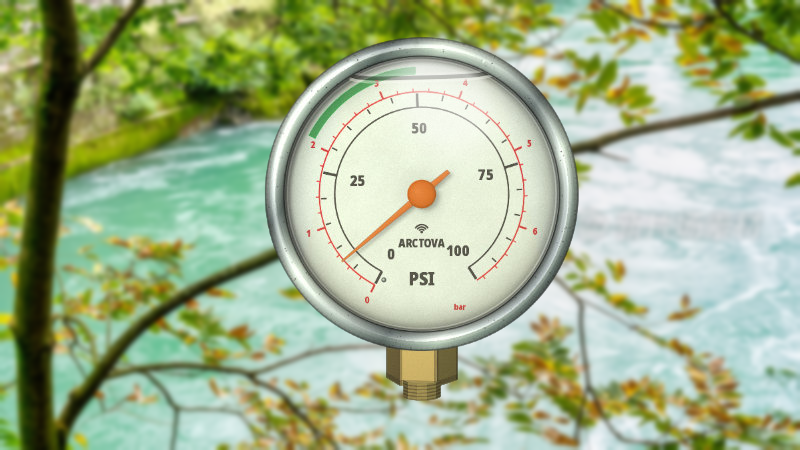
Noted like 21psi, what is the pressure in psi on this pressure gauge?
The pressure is 7.5psi
